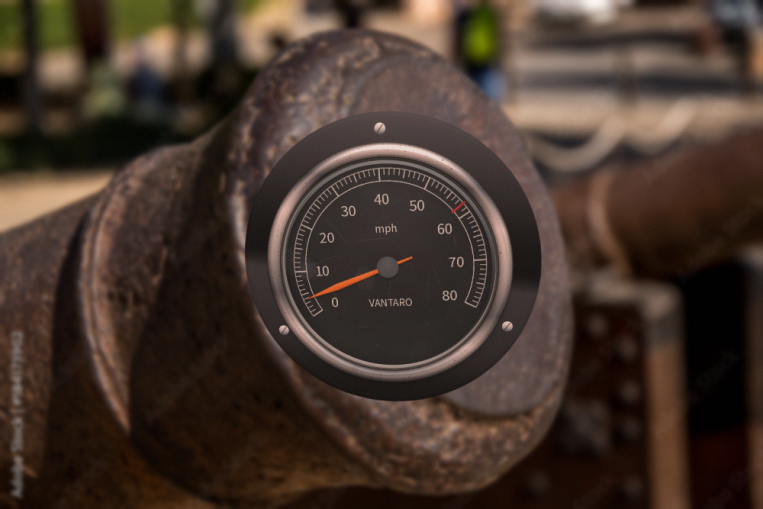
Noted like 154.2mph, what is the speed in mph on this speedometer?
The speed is 4mph
